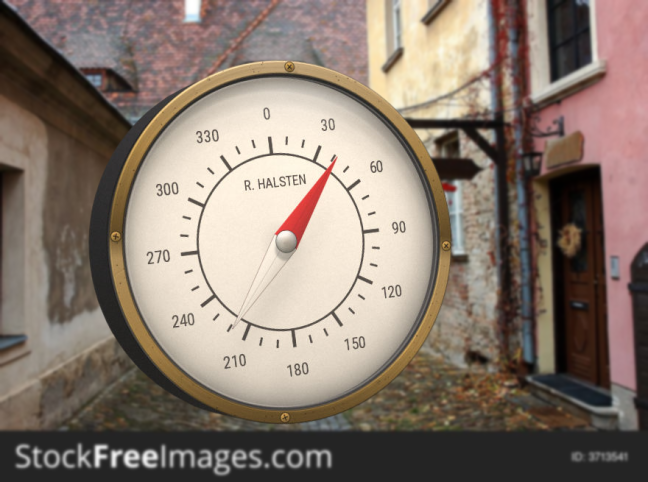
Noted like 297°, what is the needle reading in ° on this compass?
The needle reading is 40°
